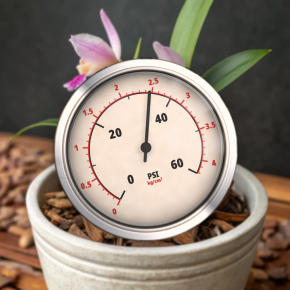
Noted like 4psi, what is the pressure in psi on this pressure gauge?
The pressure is 35psi
